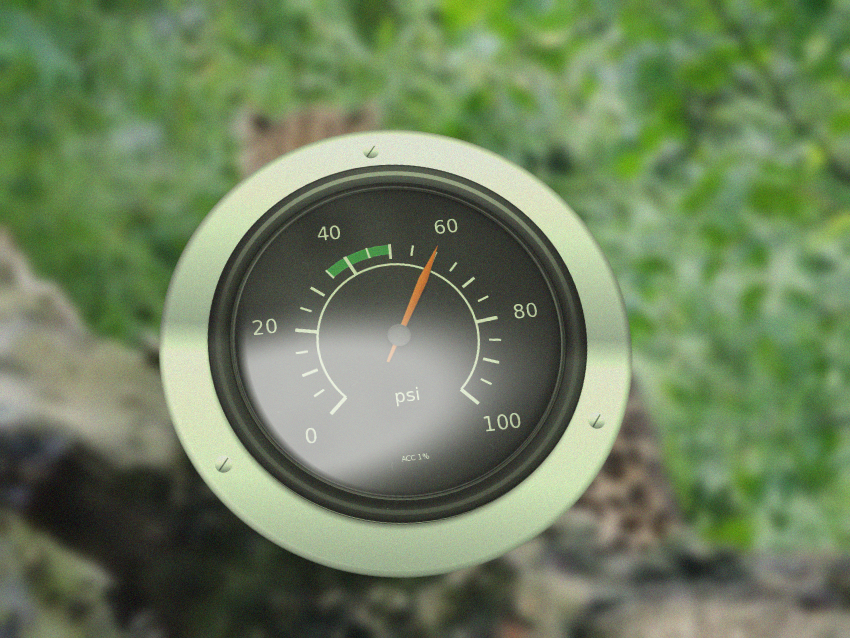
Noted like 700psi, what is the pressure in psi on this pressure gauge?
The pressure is 60psi
